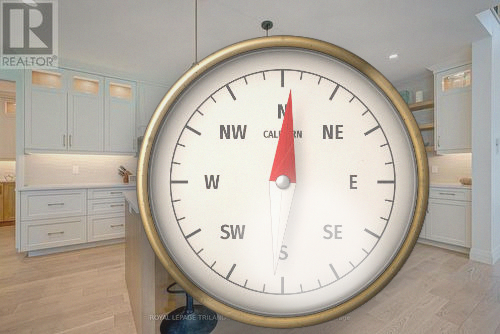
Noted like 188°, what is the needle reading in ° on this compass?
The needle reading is 5°
